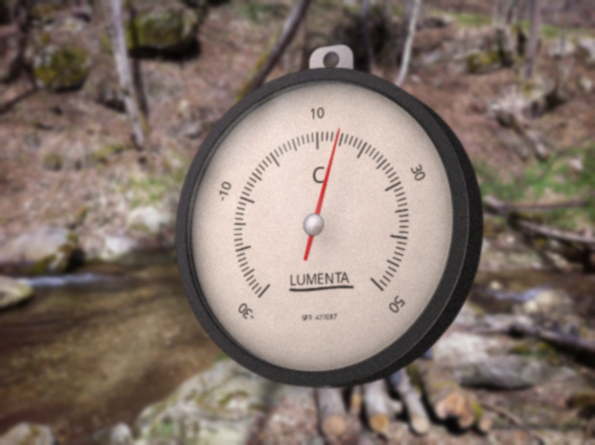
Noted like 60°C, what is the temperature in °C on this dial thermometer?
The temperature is 15°C
